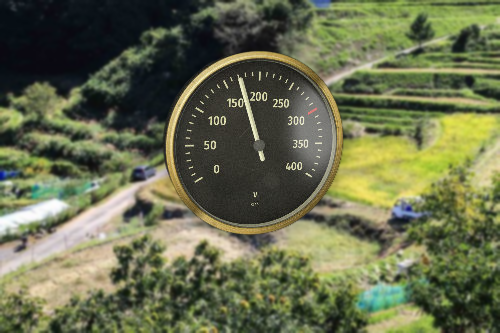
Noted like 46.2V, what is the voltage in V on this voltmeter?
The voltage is 170V
